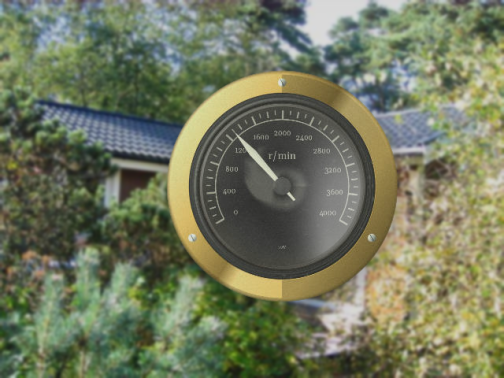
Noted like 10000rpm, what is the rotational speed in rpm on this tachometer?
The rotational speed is 1300rpm
